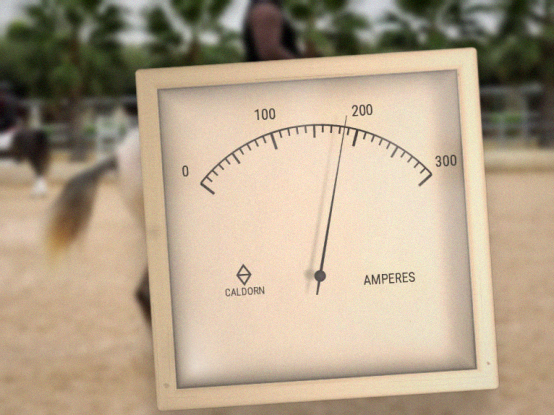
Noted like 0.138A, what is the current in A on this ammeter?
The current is 185A
